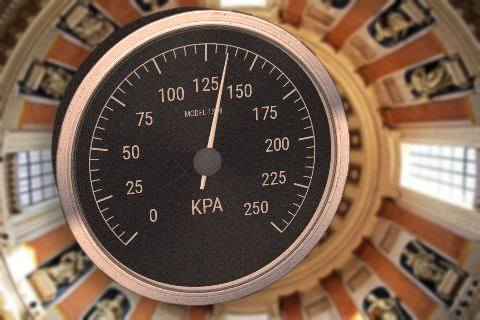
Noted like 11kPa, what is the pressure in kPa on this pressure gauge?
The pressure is 135kPa
